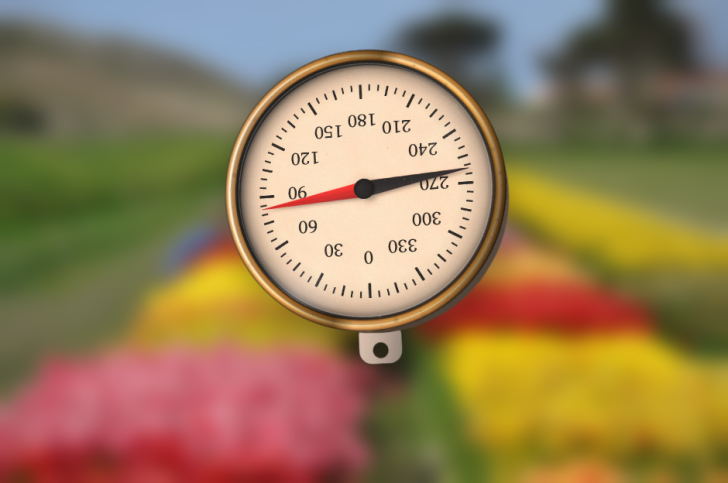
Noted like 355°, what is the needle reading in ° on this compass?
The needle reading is 82.5°
